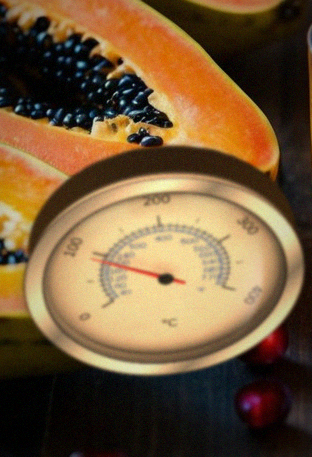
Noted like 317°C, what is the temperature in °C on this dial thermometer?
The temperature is 100°C
